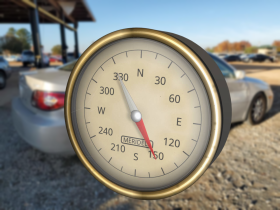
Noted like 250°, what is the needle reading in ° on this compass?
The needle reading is 150°
